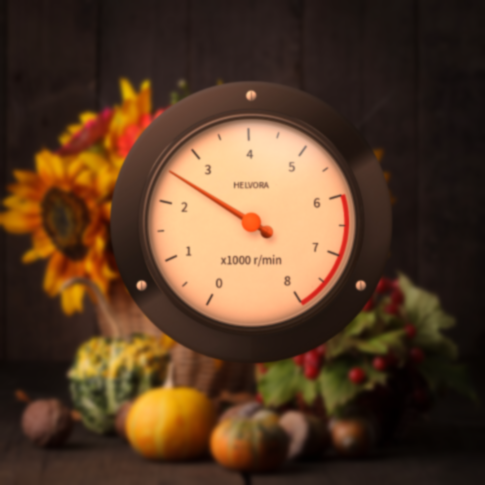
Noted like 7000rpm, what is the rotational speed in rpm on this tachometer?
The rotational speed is 2500rpm
